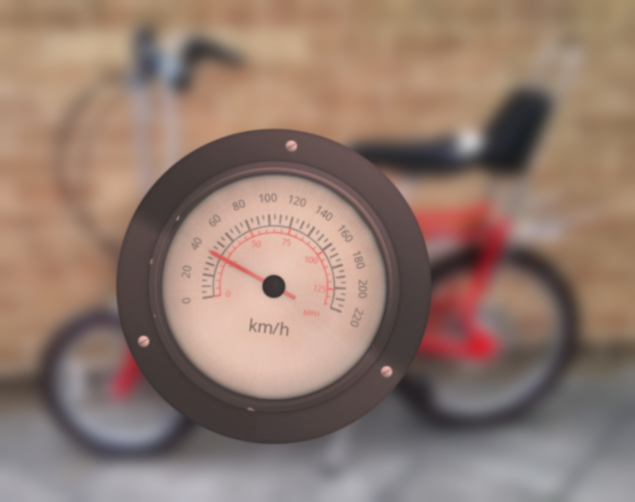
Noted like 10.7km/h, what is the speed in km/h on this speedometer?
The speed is 40km/h
